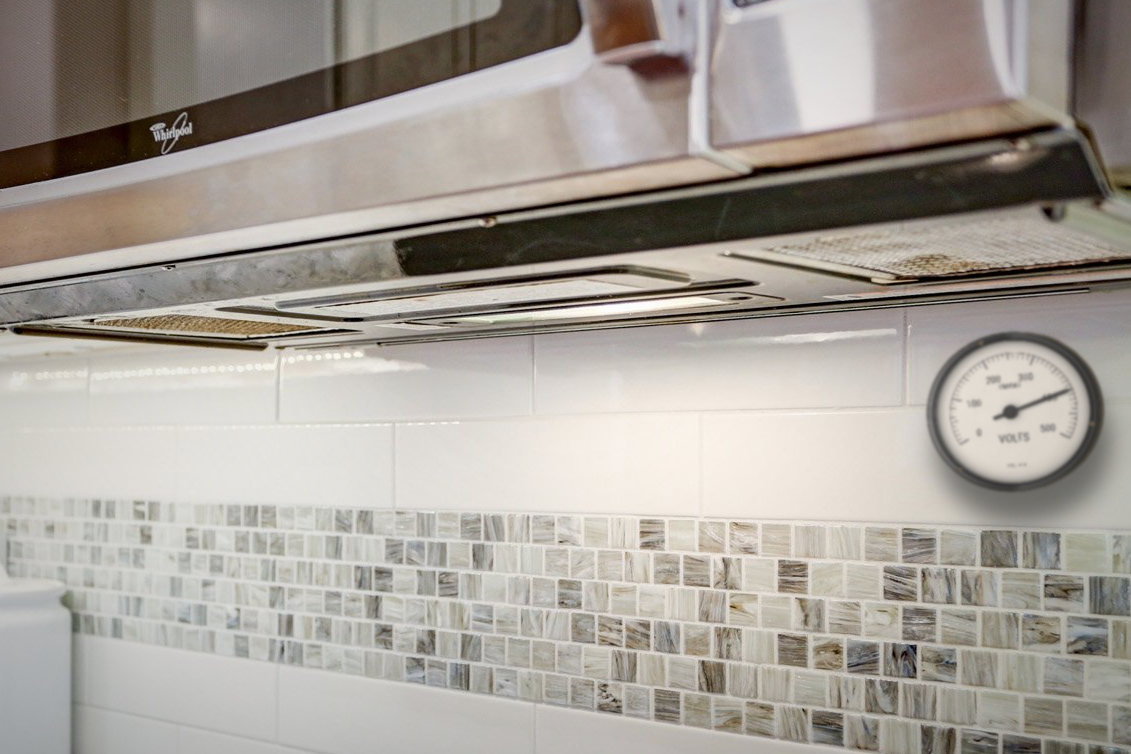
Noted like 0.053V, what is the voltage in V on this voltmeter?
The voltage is 400V
